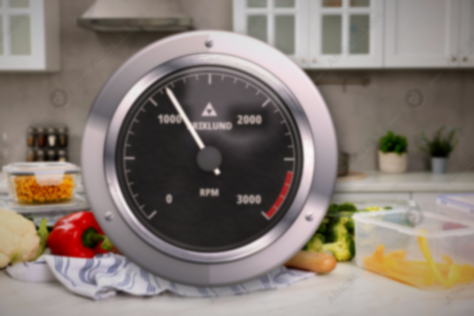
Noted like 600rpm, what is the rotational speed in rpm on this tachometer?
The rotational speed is 1150rpm
